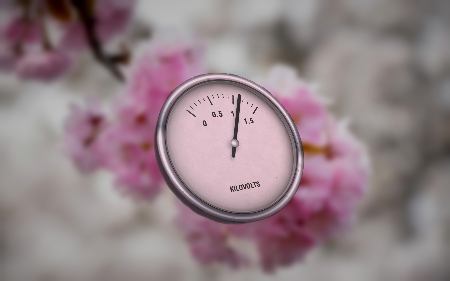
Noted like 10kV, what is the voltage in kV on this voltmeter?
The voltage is 1.1kV
